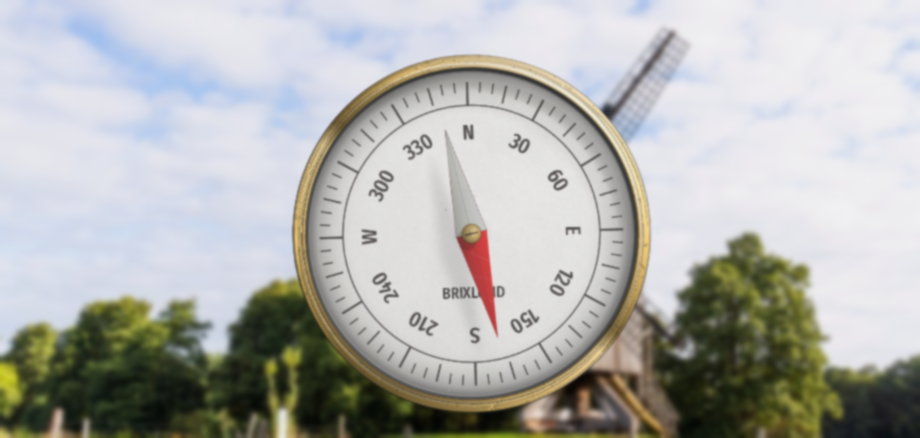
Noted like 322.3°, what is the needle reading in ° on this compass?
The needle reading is 167.5°
